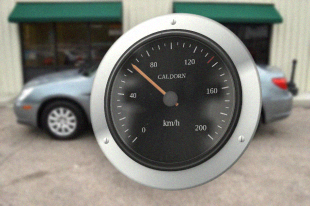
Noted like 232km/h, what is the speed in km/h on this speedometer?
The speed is 65km/h
